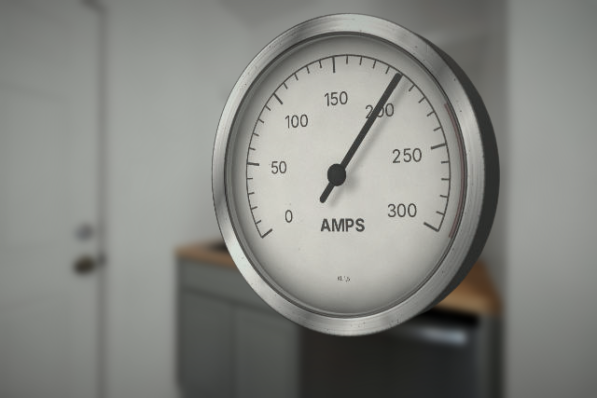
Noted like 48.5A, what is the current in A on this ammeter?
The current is 200A
